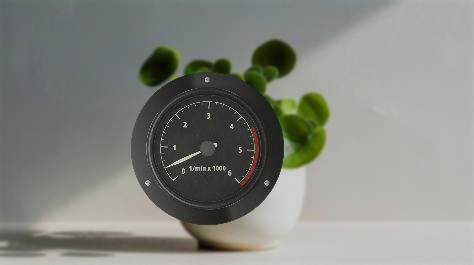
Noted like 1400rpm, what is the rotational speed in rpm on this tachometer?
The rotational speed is 400rpm
